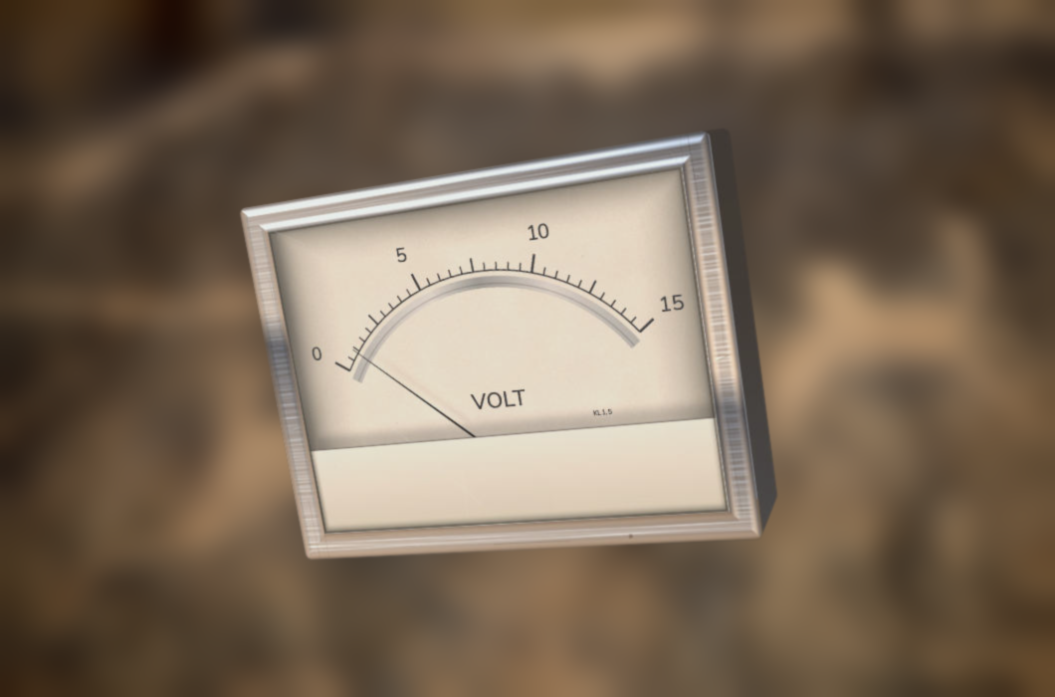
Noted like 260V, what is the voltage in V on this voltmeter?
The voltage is 1V
